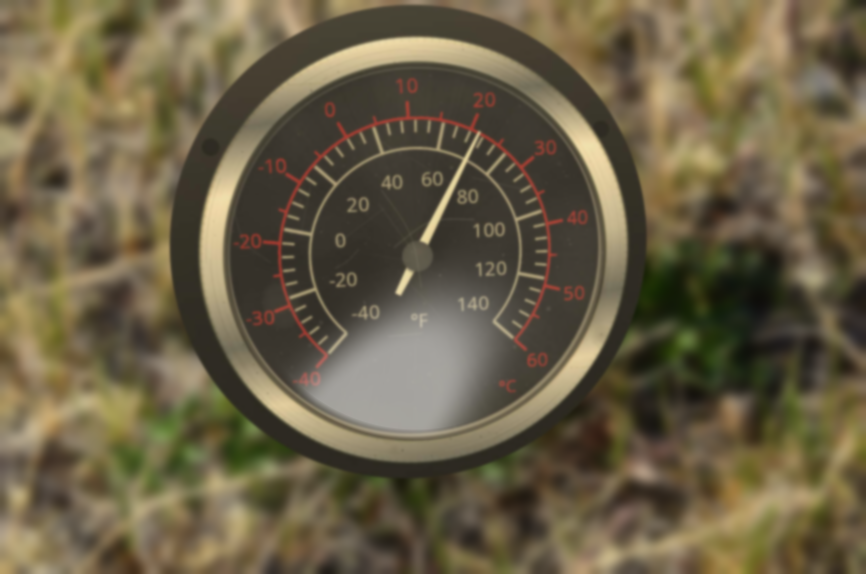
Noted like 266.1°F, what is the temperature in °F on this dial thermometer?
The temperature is 70°F
